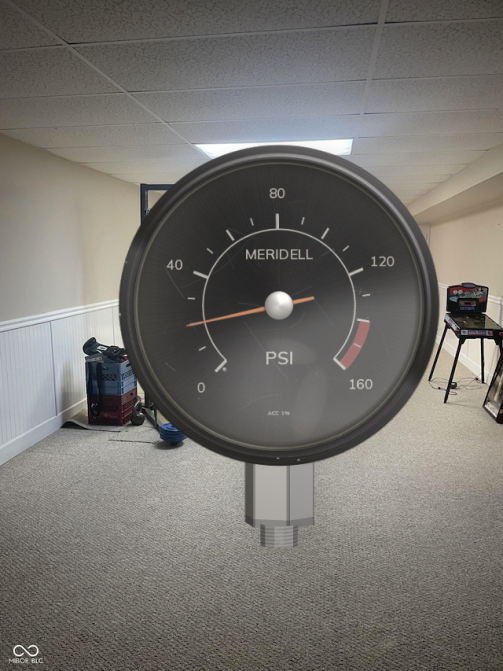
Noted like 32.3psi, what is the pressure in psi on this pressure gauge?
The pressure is 20psi
